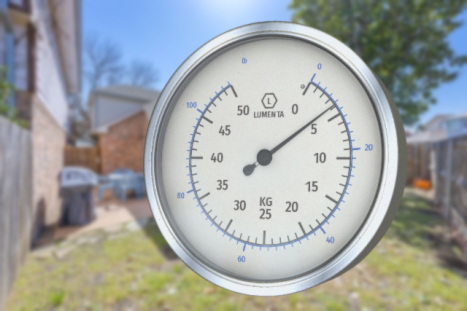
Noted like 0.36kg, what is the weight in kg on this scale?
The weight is 4kg
